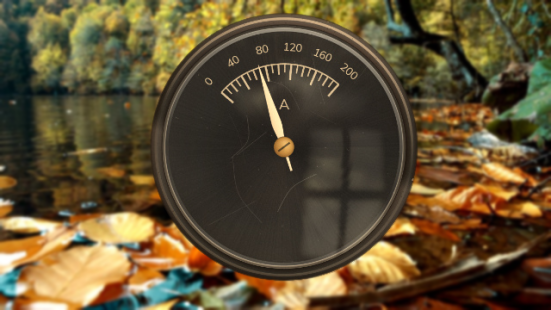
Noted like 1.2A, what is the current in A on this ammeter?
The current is 70A
